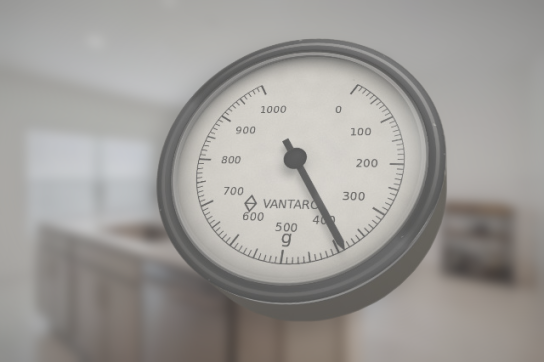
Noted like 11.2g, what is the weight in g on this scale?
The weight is 390g
